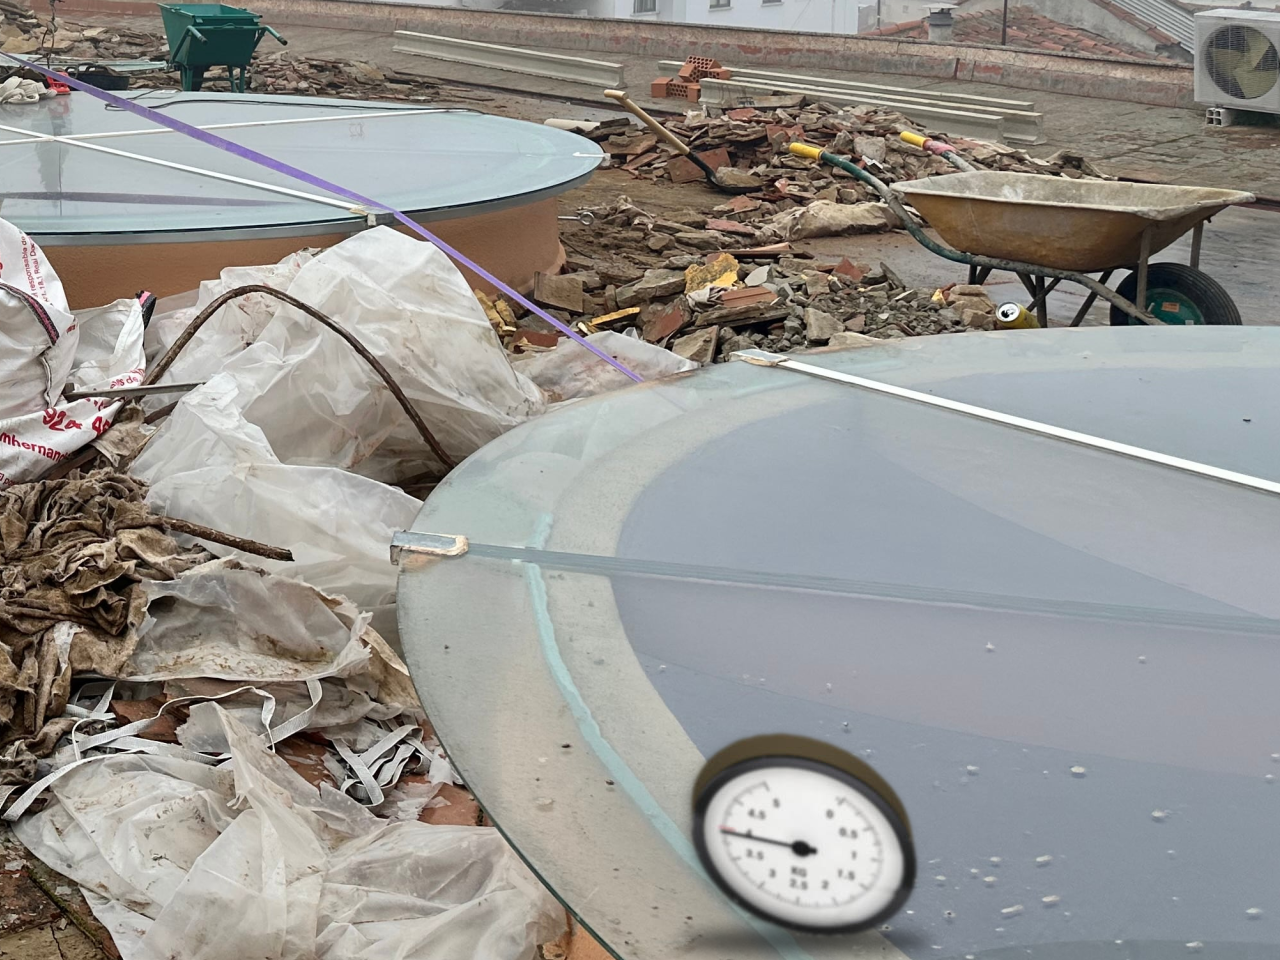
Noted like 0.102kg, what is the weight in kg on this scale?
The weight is 4kg
